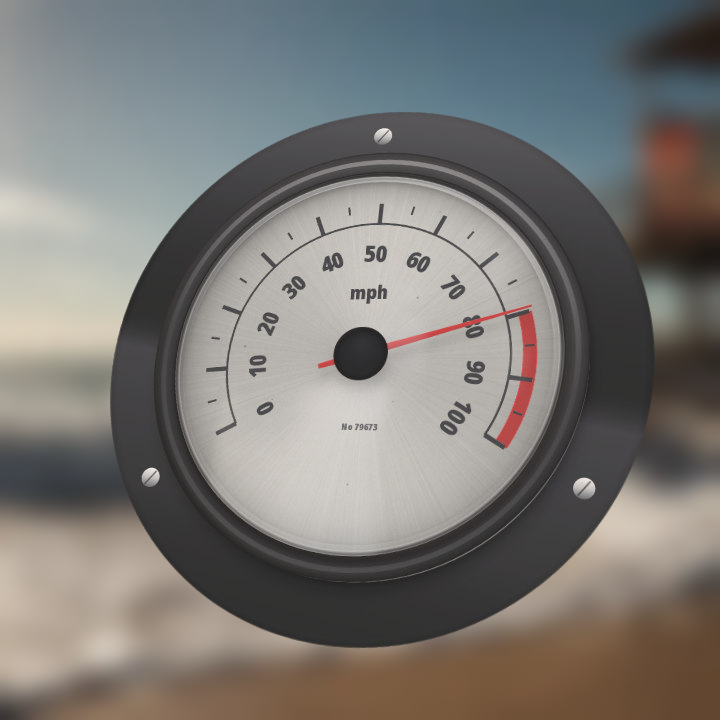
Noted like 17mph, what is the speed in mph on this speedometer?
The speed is 80mph
